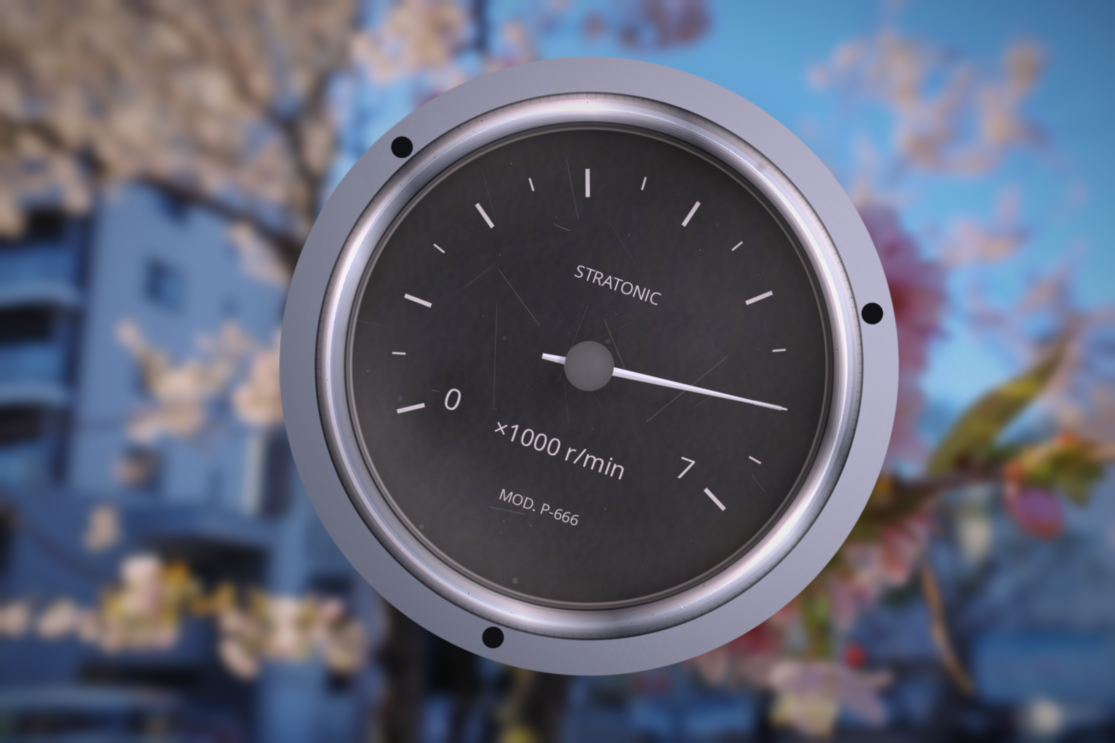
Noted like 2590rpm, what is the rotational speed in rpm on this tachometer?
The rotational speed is 6000rpm
